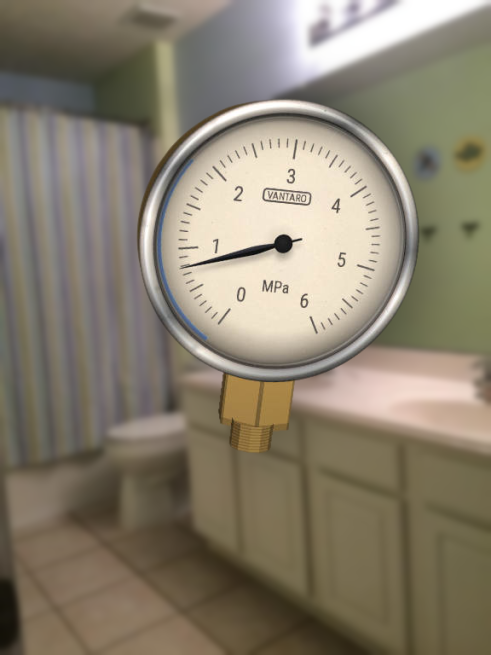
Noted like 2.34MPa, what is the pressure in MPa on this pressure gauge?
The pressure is 0.8MPa
